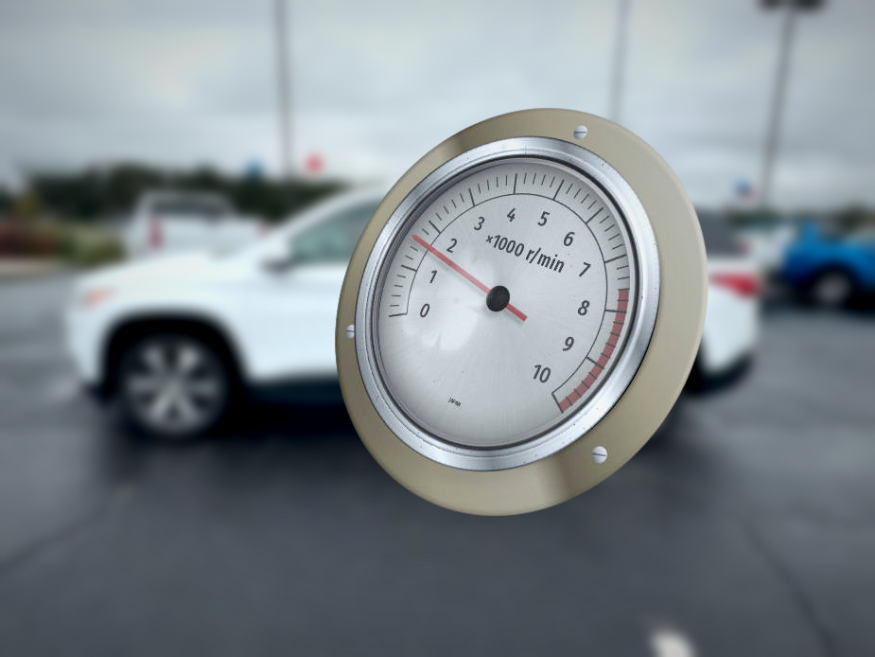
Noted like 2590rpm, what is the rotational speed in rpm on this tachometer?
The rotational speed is 1600rpm
